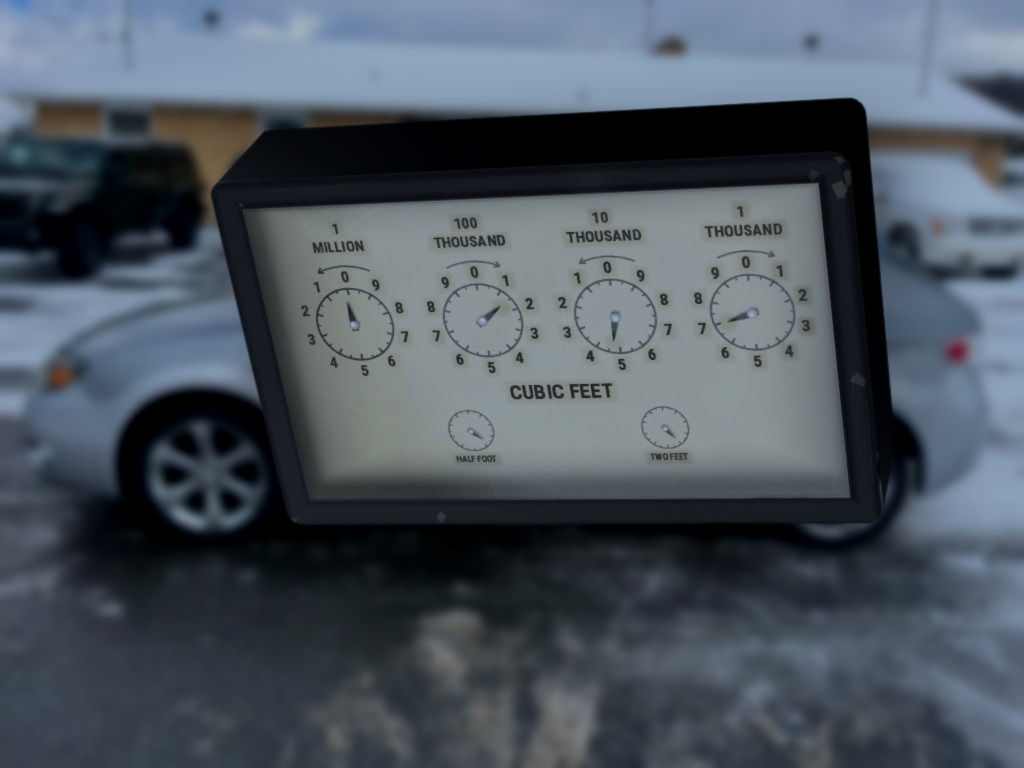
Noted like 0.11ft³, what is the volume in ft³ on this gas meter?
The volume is 14700ft³
